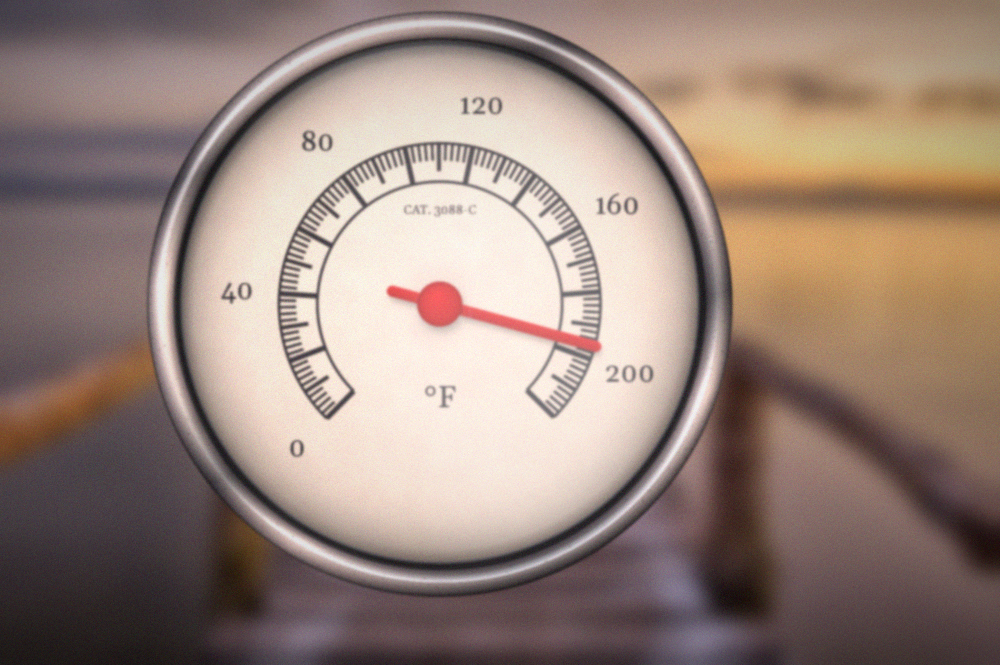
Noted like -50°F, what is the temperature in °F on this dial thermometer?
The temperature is 196°F
